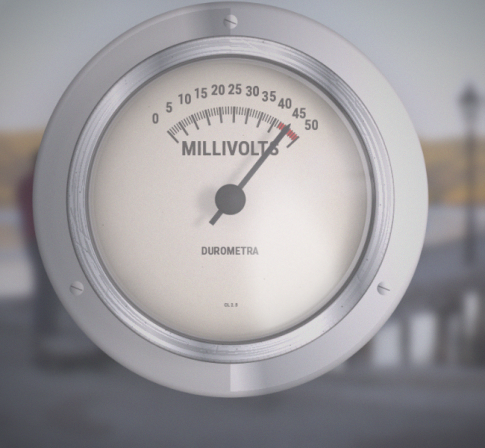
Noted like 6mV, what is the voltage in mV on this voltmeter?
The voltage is 45mV
